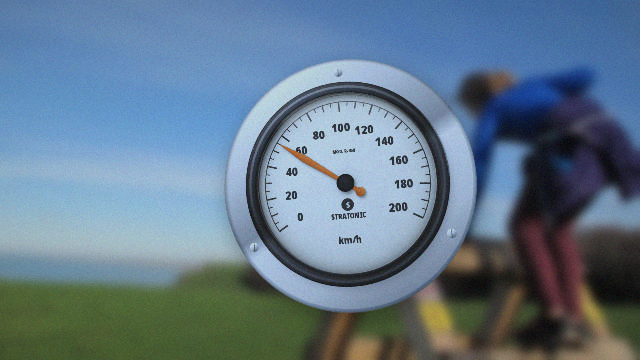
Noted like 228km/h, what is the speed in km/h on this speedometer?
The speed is 55km/h
